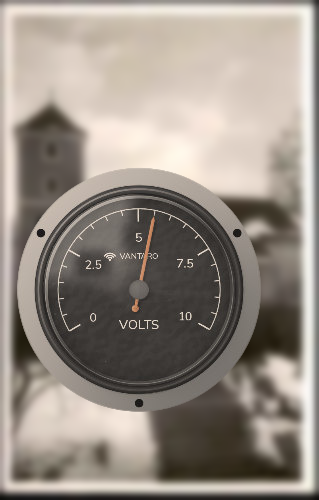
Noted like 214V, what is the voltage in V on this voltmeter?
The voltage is 5.5V
